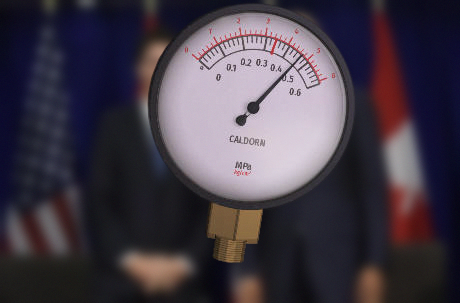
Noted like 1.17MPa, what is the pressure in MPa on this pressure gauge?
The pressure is 0.46MPa
